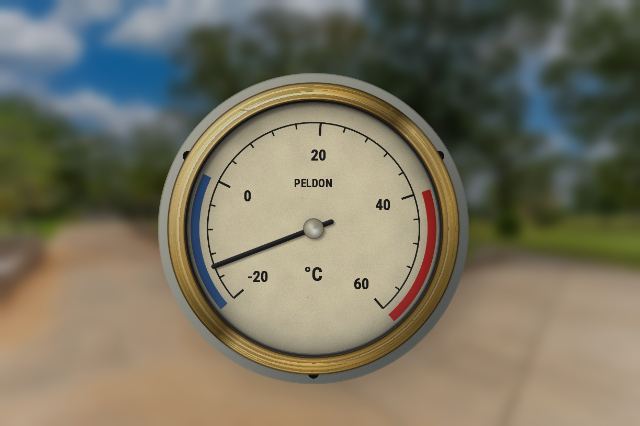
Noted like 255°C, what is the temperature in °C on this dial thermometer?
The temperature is -14°C
